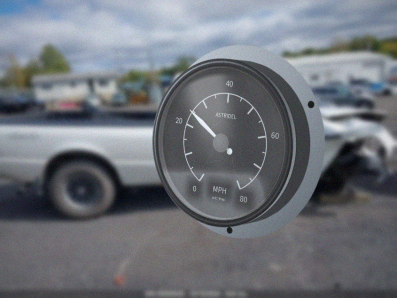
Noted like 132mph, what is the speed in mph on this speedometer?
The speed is 25mph
